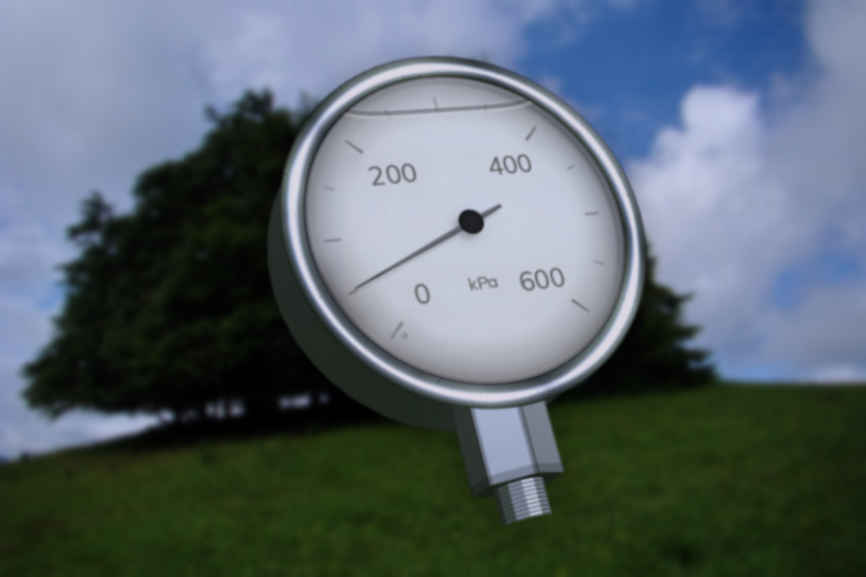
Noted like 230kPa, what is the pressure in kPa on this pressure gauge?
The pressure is 50kPa
